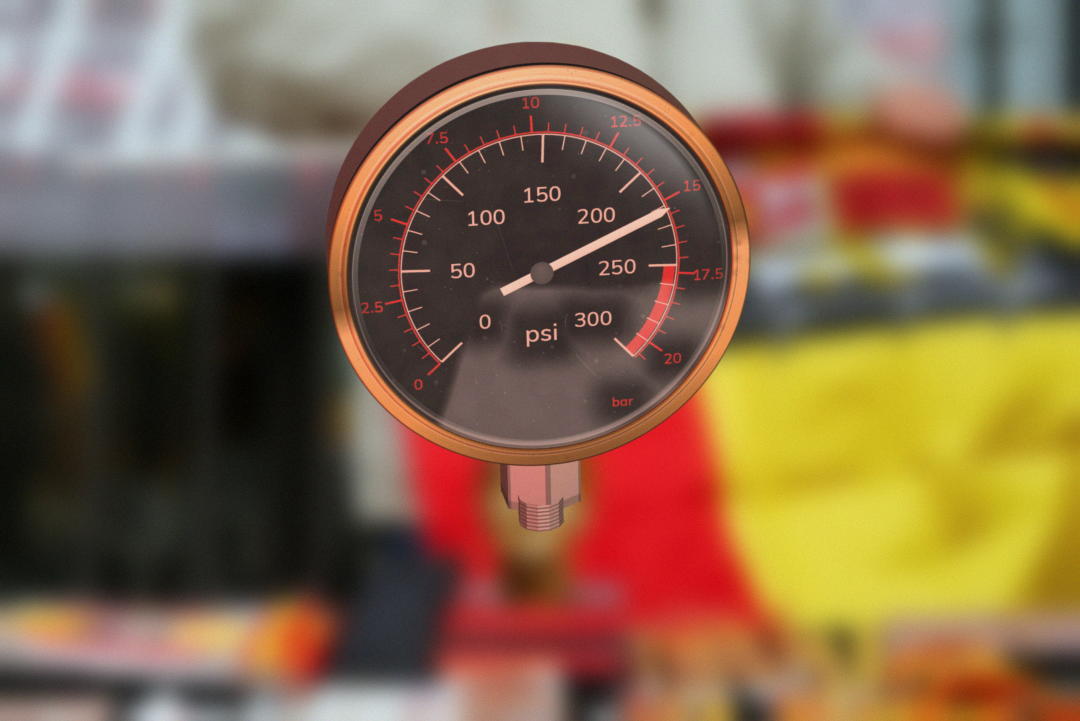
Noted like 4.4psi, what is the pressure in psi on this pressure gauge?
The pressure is 220psi
